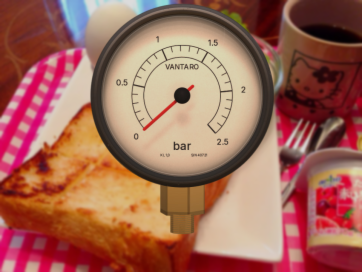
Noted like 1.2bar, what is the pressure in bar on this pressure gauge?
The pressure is 0bar
